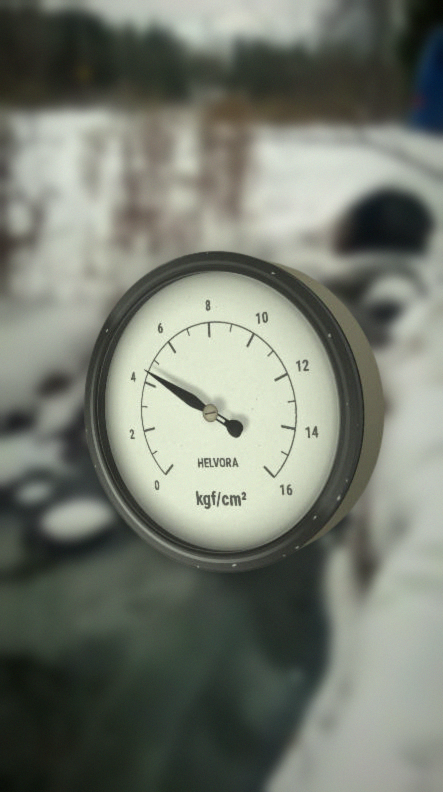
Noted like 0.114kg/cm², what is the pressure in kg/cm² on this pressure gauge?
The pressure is 4.5kg/cm²
